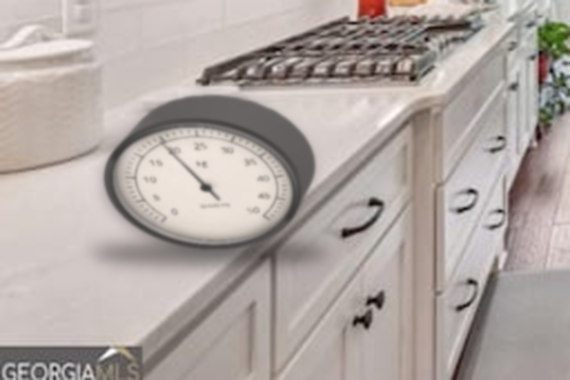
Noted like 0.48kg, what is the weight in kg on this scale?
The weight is 20kg
